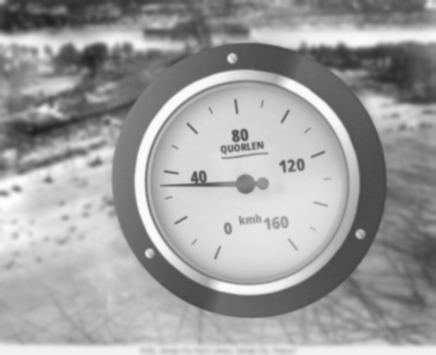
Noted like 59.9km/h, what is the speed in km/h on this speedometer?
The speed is 35km/h
